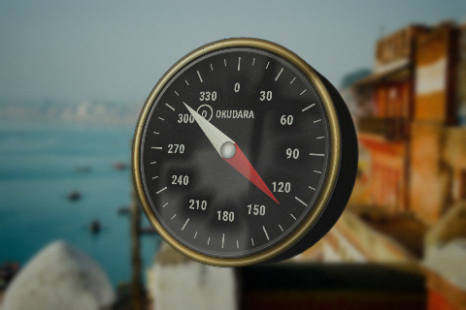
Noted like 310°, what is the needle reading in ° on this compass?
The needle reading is 130°
